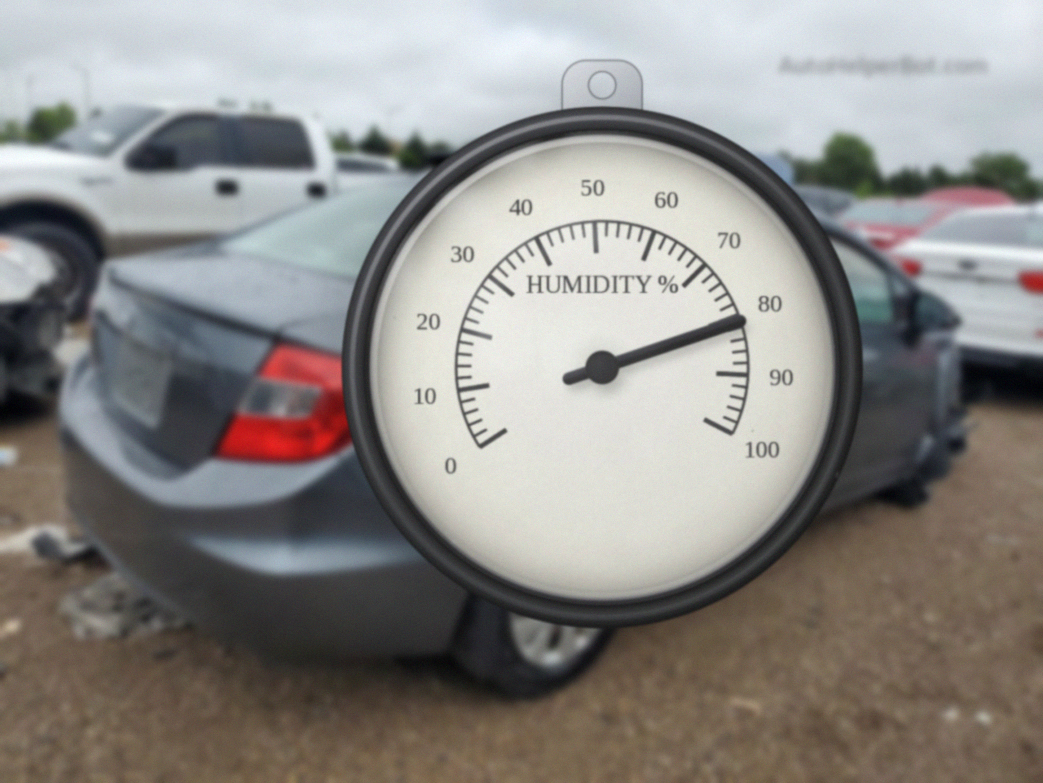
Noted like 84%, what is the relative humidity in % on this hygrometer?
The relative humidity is 81%
